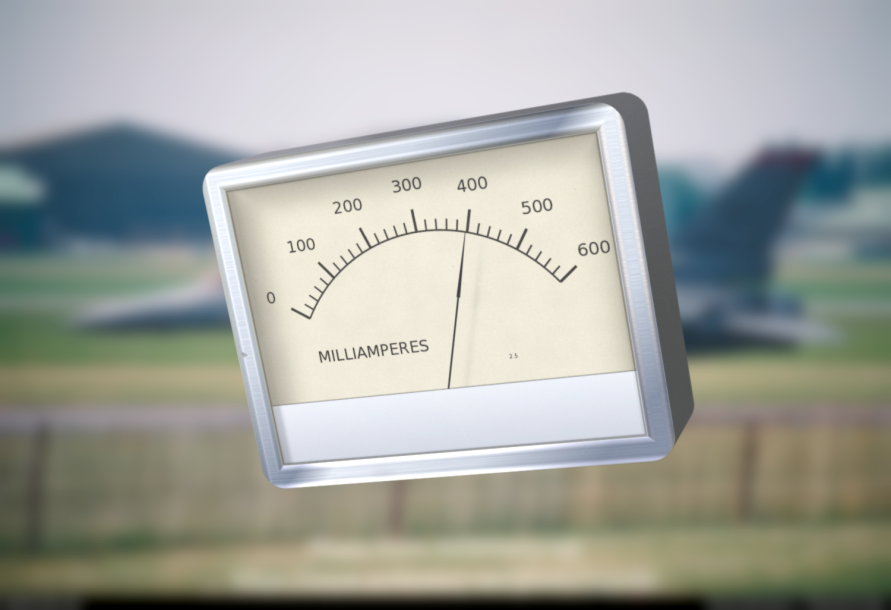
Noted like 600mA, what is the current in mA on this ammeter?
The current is 400mA
